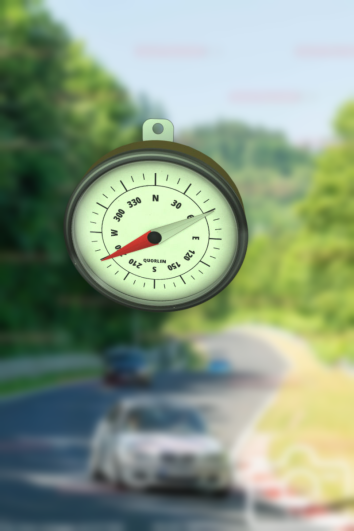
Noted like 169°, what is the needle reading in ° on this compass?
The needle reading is 240°
